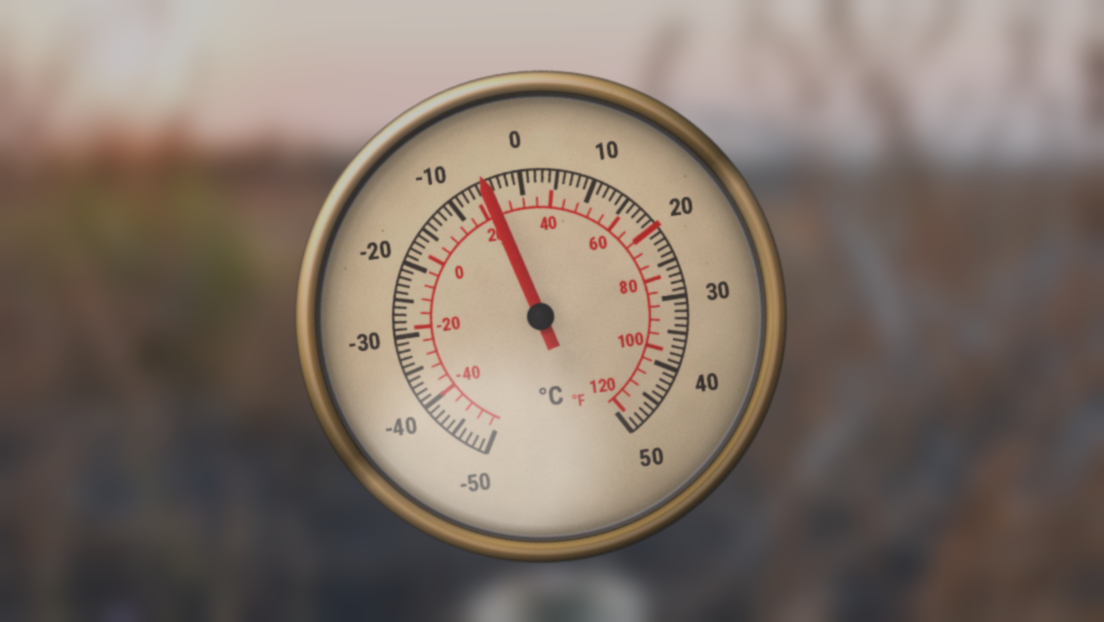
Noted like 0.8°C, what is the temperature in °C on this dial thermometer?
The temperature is -5°C
